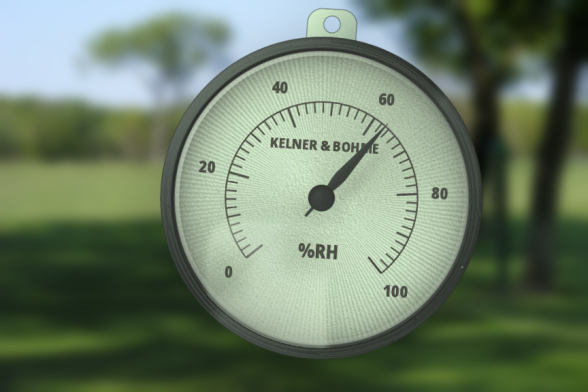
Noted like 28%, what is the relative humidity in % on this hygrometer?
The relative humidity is 63%
